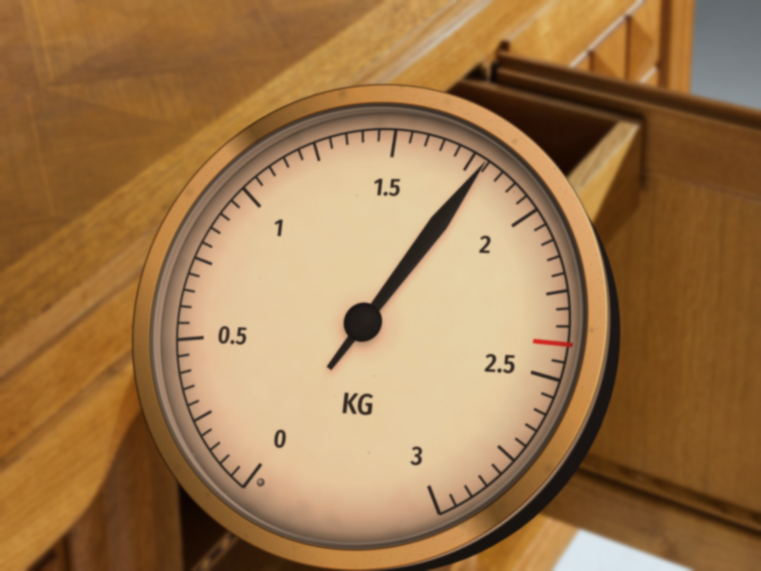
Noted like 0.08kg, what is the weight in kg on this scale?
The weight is 1.8kg
